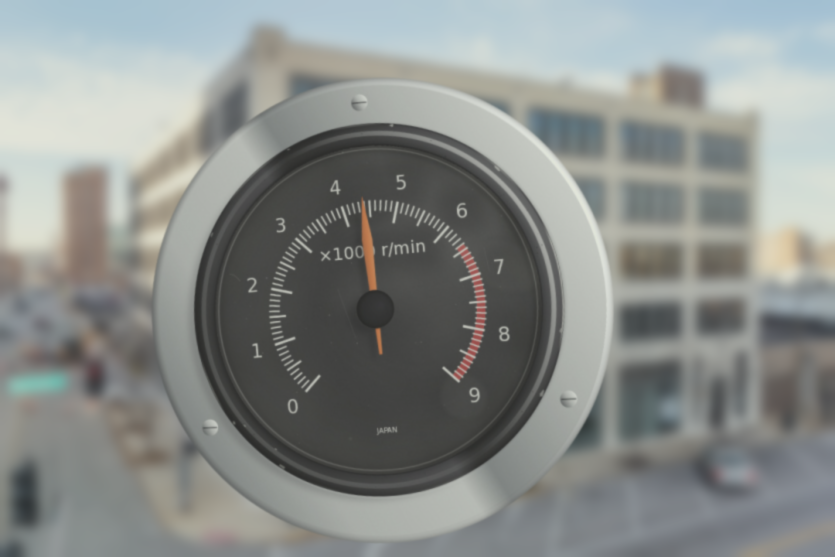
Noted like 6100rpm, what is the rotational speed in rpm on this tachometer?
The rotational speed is 4400rpm
